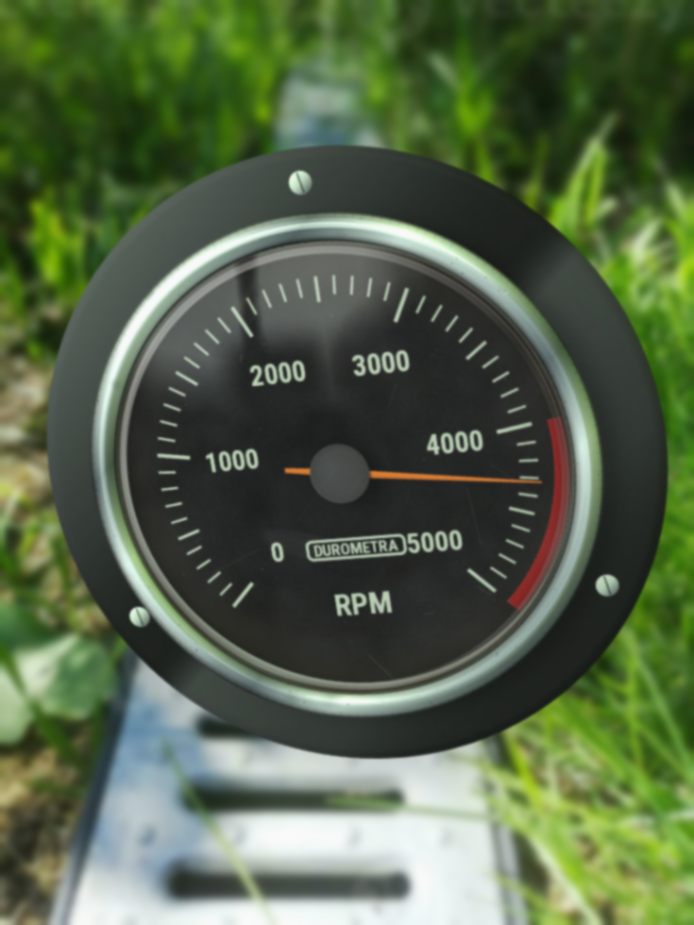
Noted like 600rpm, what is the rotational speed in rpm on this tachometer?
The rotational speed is 4300rpm
